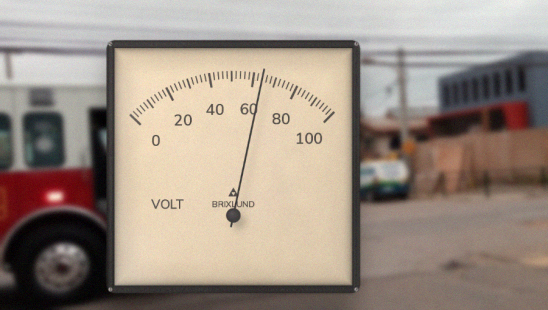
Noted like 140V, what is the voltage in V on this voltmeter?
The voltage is 64V
